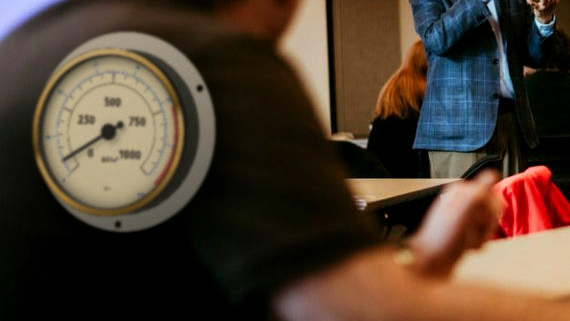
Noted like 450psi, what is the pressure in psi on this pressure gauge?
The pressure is 50psi
